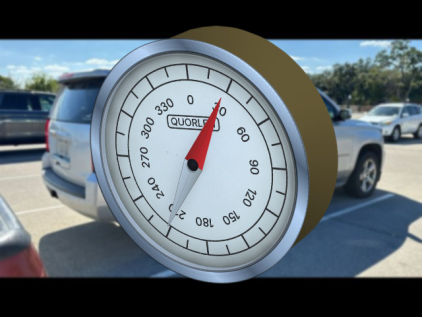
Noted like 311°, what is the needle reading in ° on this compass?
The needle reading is 30°
